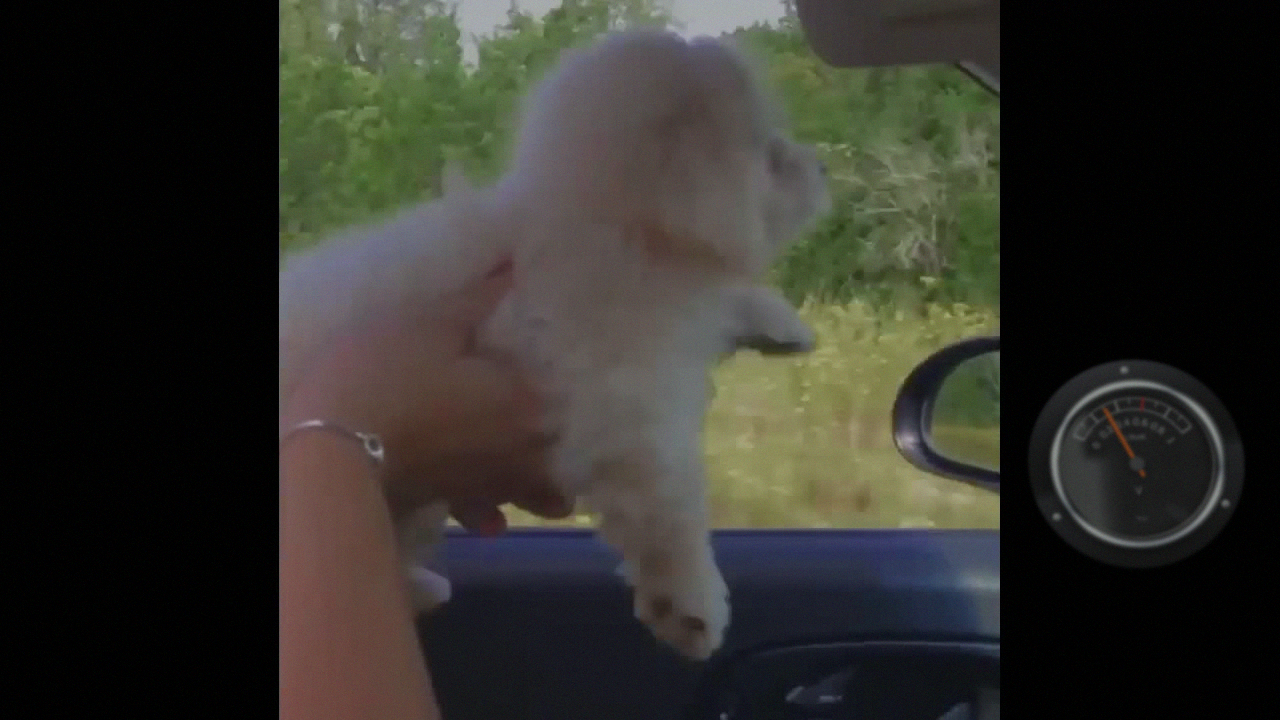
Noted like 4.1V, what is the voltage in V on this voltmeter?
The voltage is 0.3V
